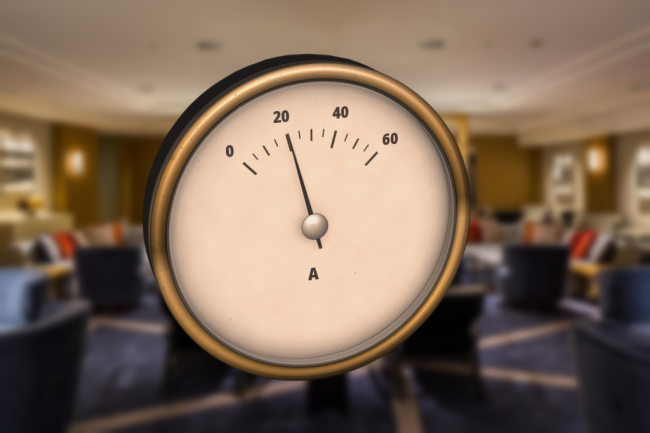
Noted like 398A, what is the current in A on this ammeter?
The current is 20A
